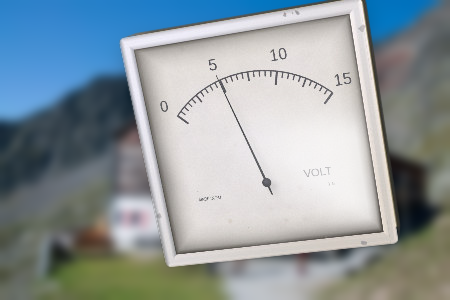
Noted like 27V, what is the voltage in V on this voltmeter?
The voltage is 5V
